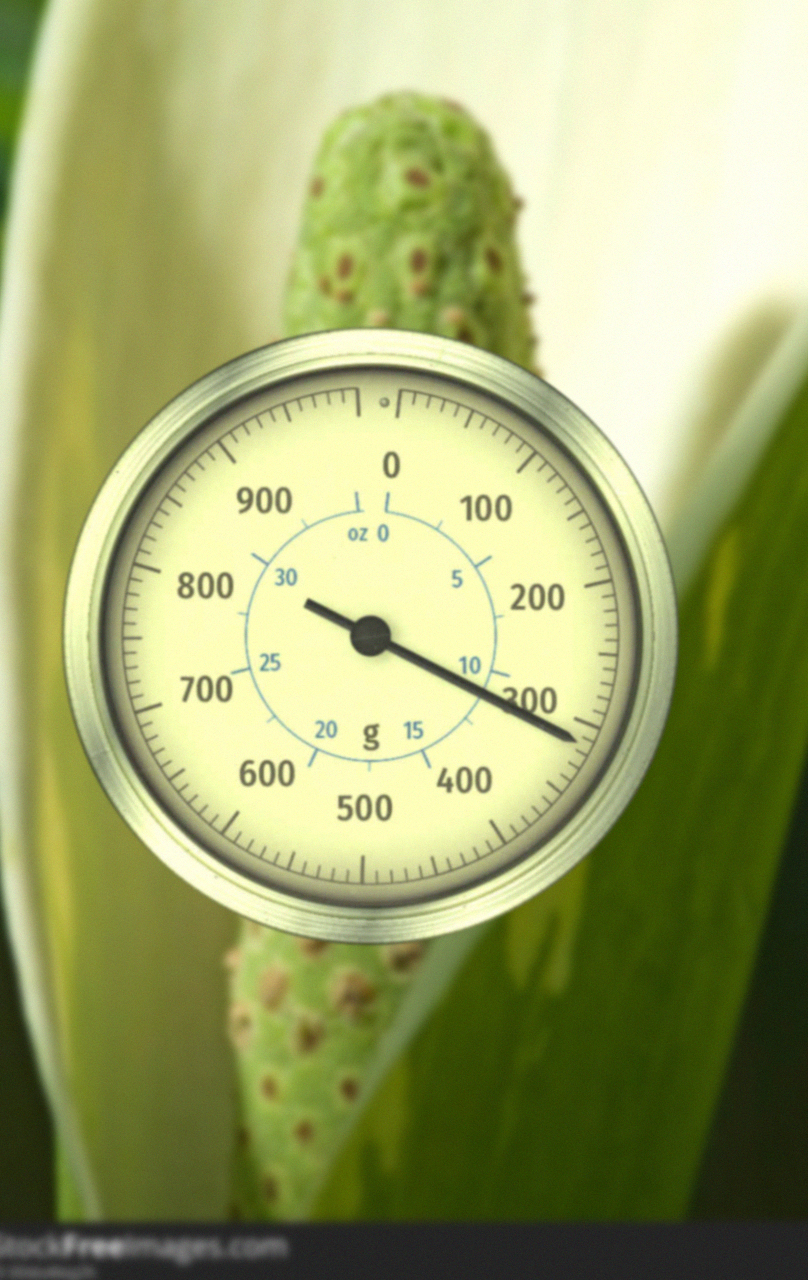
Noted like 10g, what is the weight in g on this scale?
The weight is 315g
